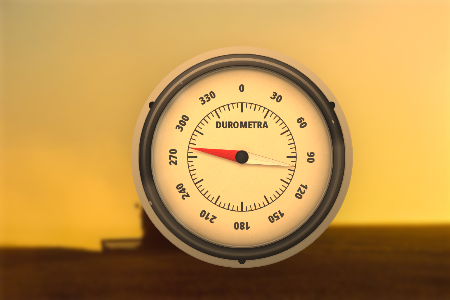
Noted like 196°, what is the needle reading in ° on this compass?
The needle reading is 280°
